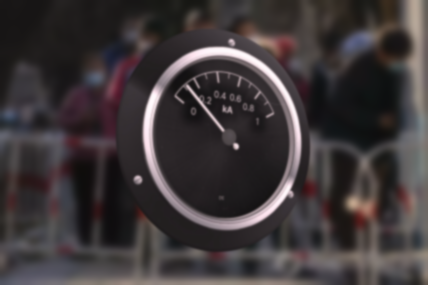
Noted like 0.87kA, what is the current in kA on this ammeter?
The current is 0.1kA
